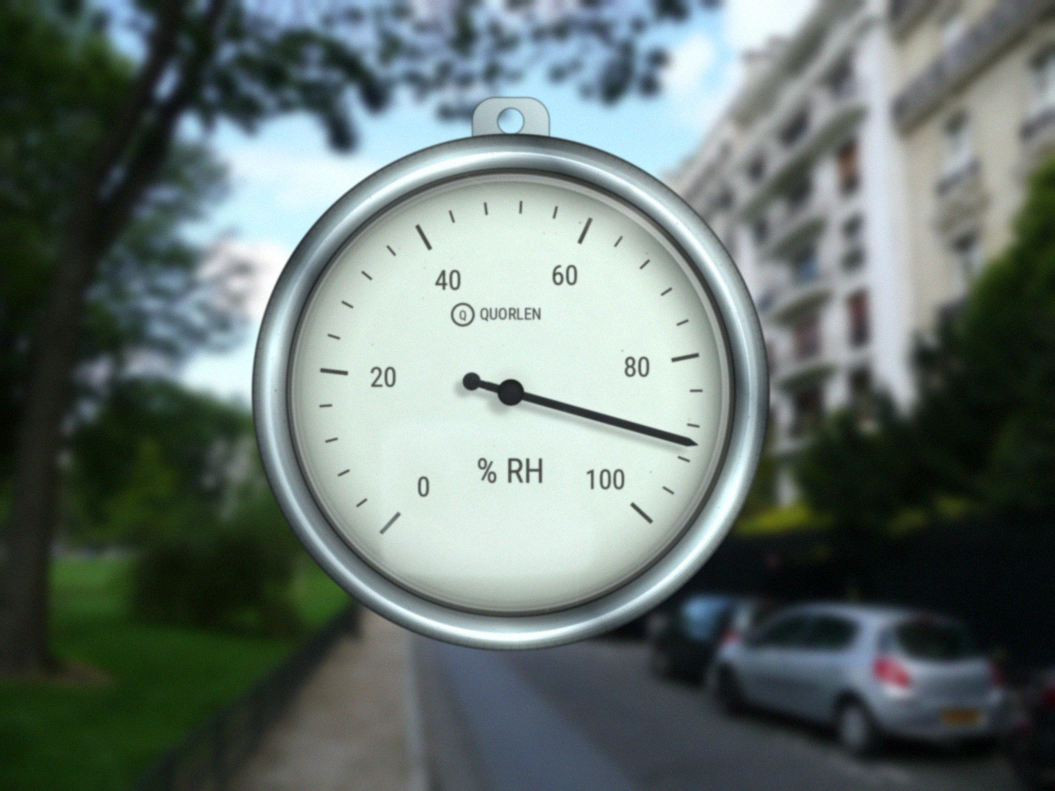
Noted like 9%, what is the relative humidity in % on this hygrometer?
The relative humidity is 90%
